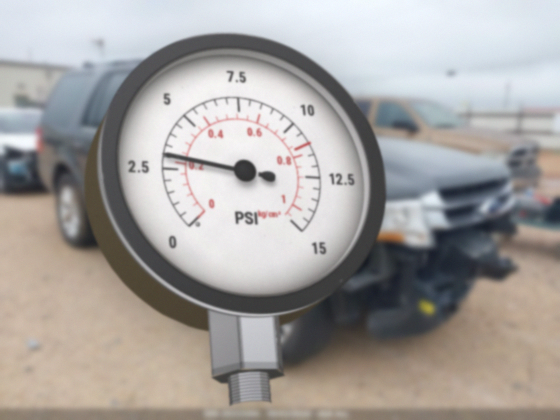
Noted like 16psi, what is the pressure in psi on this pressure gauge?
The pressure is 3psi
